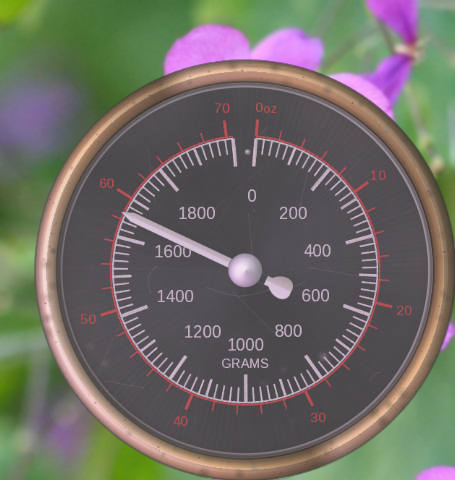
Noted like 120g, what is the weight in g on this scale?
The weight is 1660g
